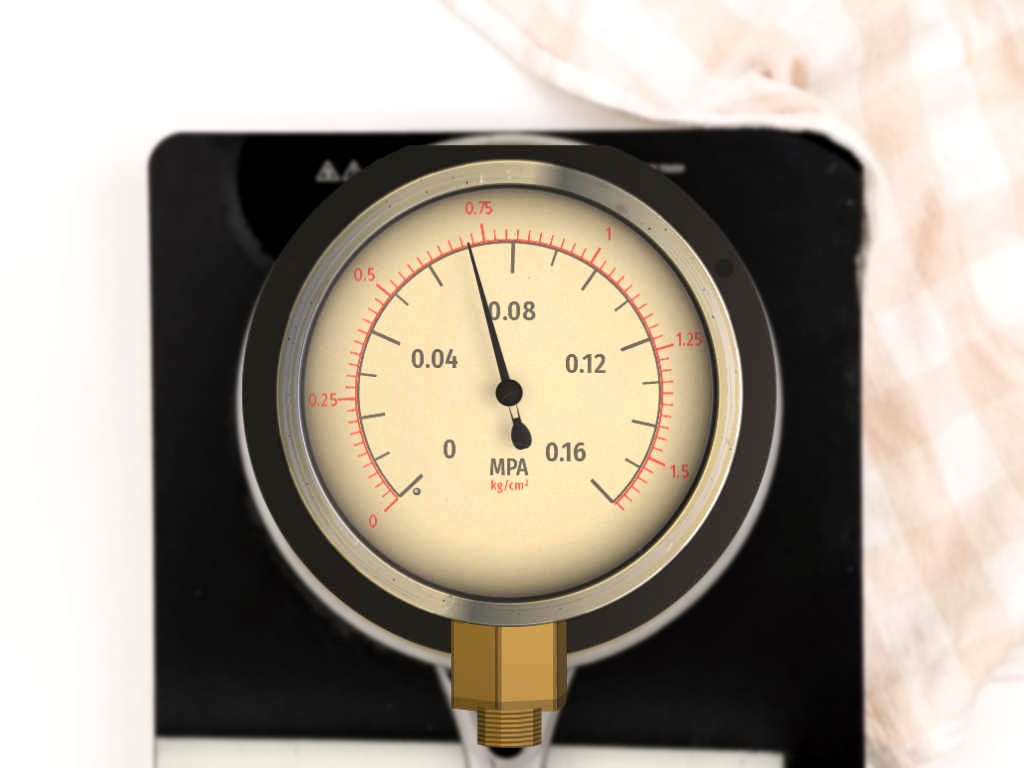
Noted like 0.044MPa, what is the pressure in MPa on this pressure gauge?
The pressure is 0.07MPa
